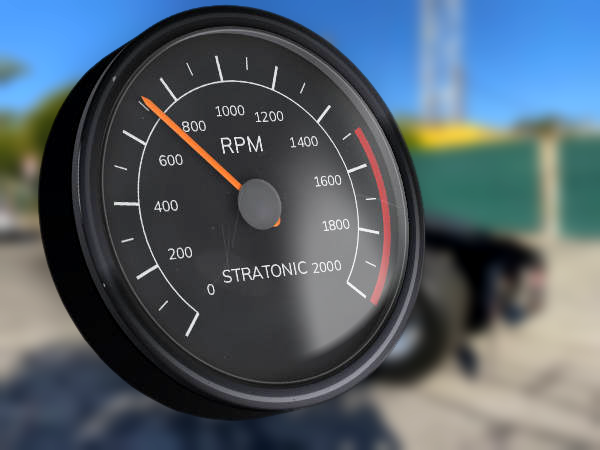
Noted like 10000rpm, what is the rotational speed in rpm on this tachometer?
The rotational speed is 700rpm
